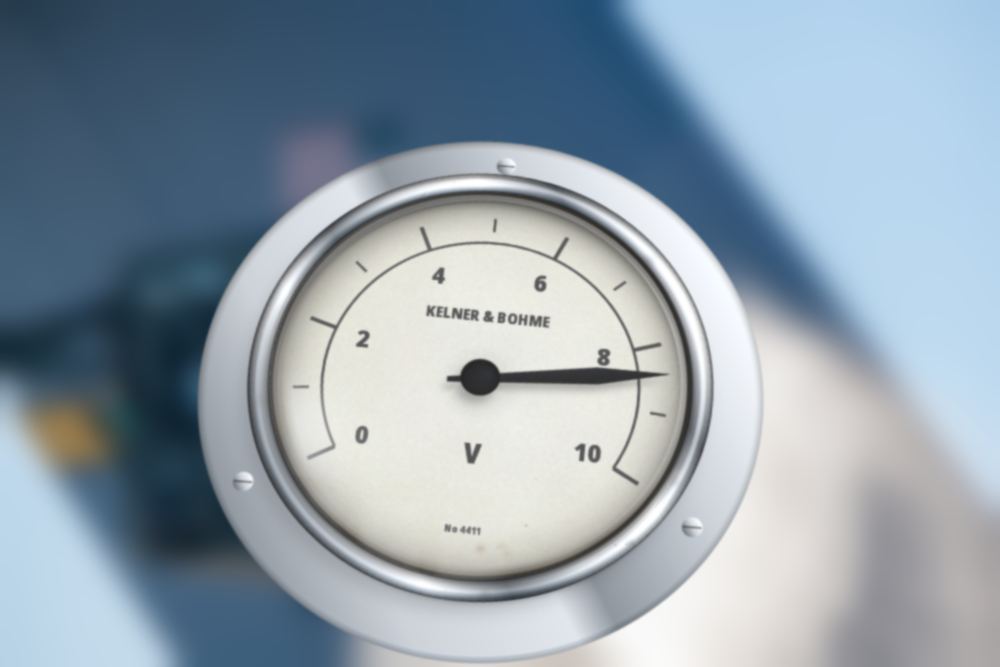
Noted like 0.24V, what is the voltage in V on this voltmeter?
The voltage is 8.5V
